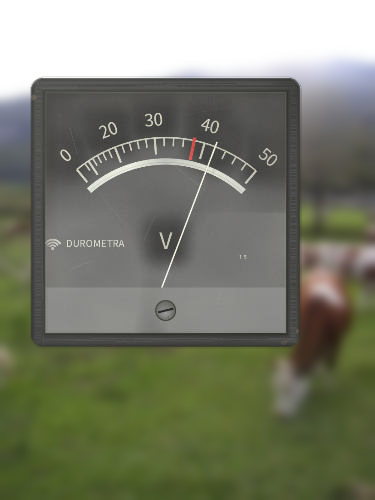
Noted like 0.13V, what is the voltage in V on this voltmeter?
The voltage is 42V
